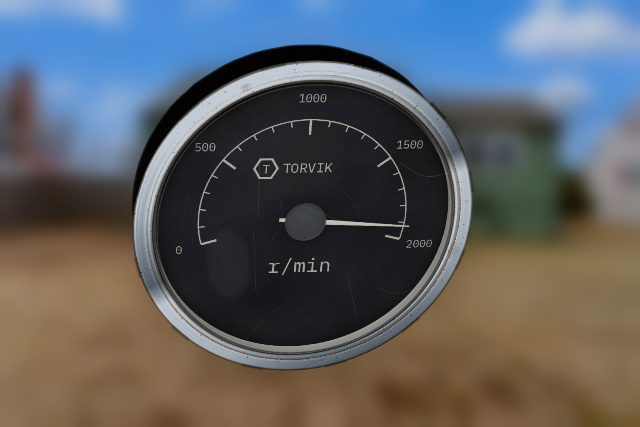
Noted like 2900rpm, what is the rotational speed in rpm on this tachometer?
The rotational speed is 1900rpm
